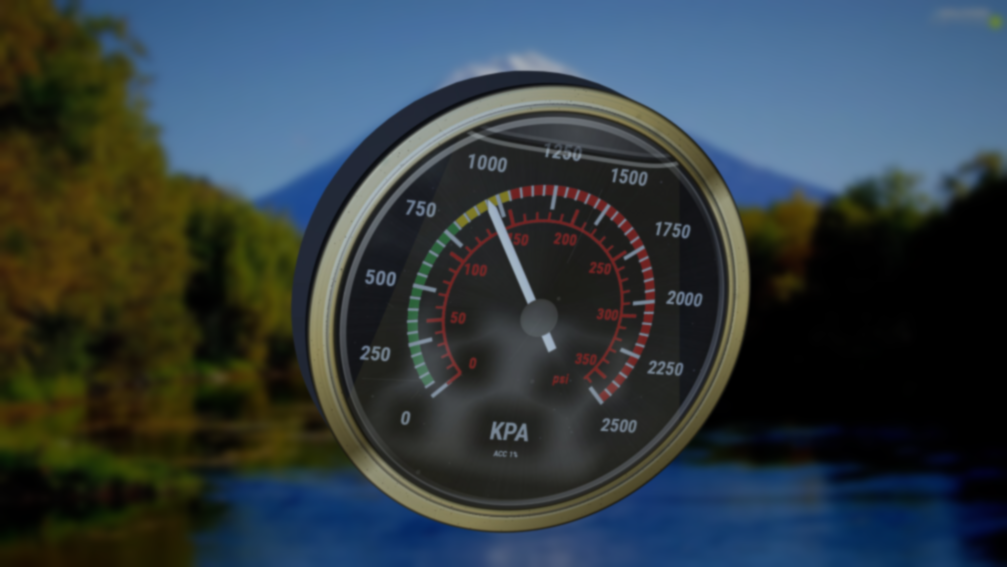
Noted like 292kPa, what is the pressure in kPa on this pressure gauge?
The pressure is 950kPa
